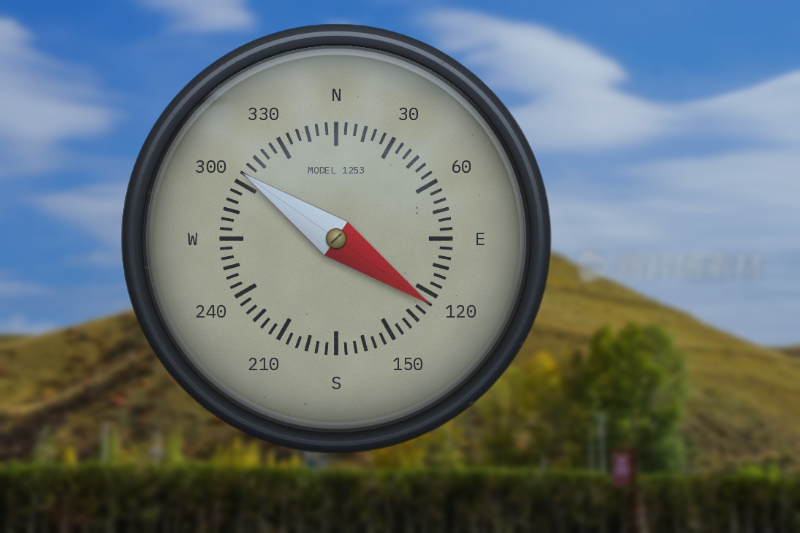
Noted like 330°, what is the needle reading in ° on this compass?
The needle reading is 125°
